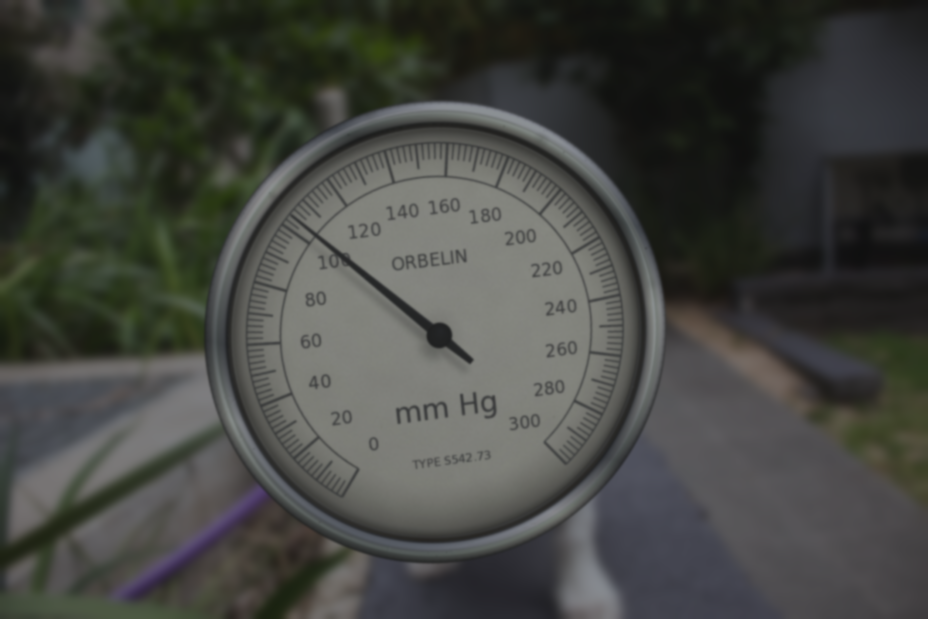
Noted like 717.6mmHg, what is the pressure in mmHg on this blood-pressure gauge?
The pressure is 104mmHg
